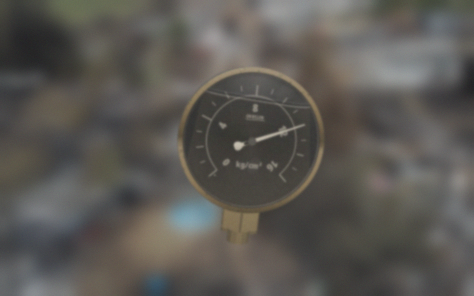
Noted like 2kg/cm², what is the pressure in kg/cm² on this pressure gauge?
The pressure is 12kg/cm²
